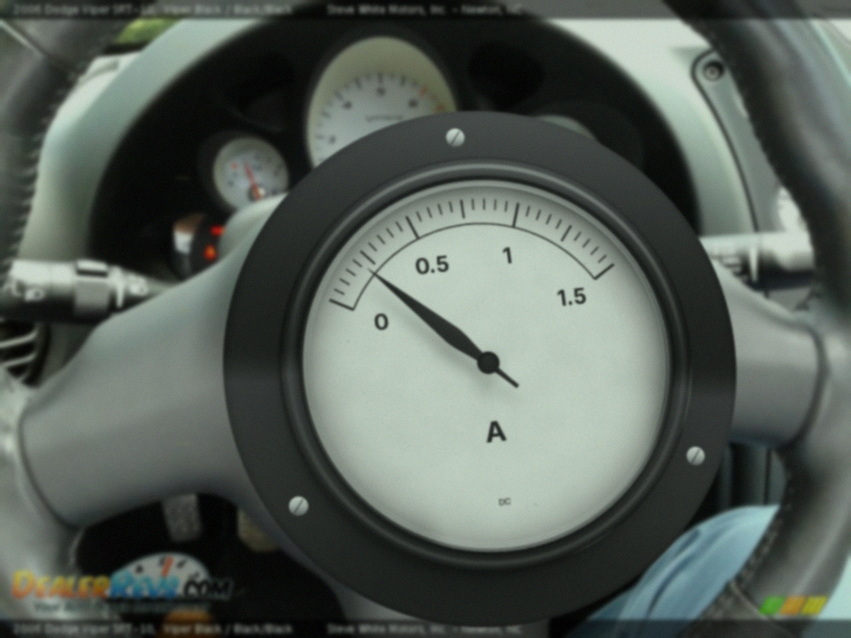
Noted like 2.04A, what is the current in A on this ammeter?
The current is 0.2A
